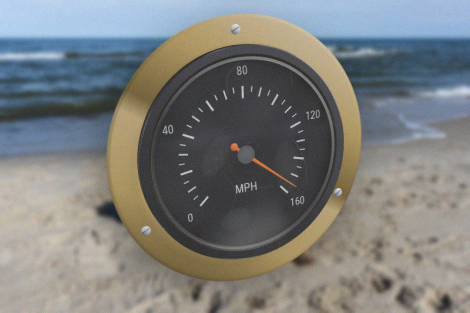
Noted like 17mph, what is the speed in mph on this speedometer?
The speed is 155mph
